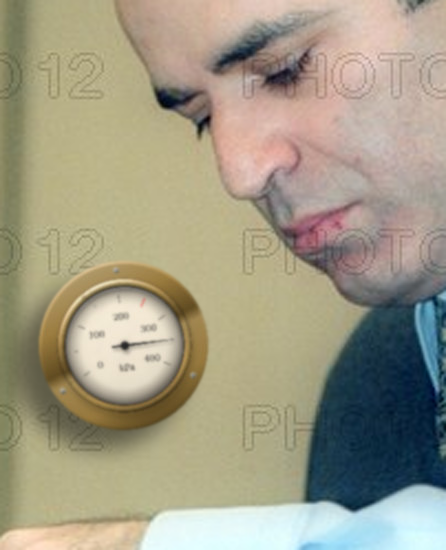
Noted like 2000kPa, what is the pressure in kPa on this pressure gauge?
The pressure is 350kPa
